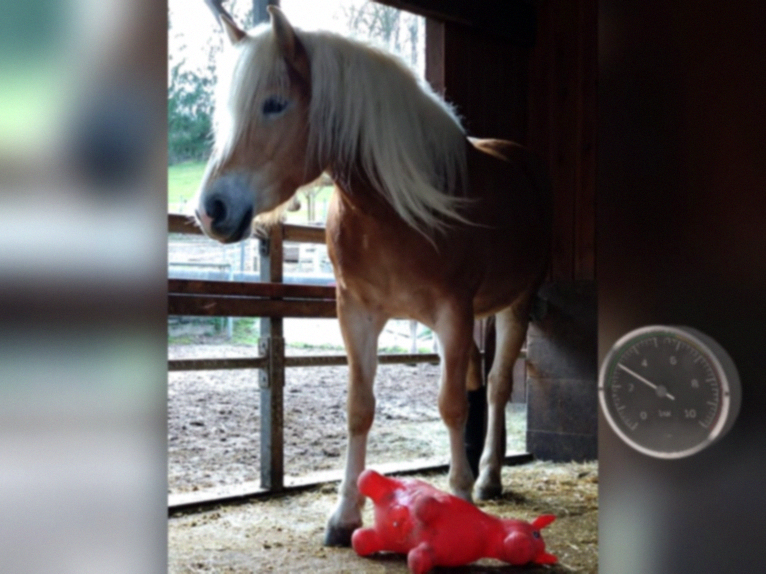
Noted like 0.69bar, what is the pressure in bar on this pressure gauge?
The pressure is 3bar
